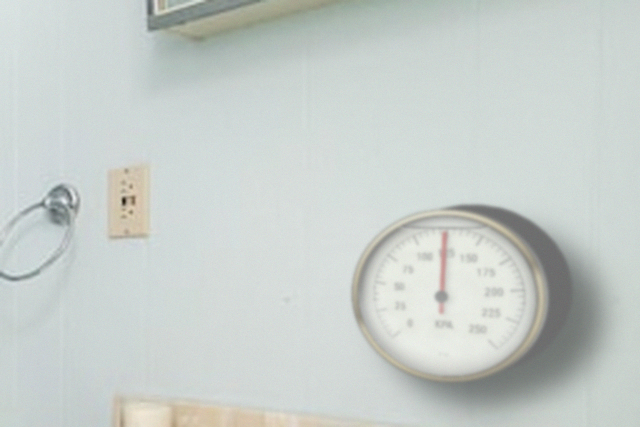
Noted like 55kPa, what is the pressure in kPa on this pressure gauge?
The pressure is 125kPa
